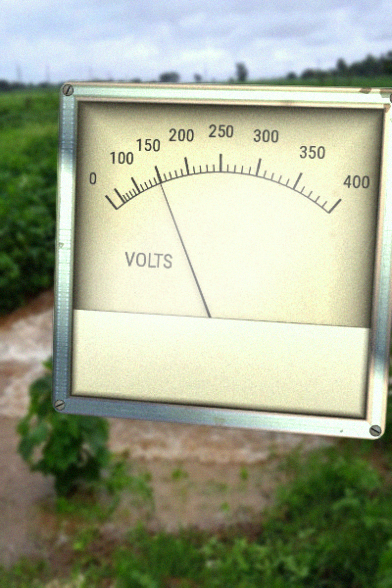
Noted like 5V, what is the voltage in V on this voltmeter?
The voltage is 150V
